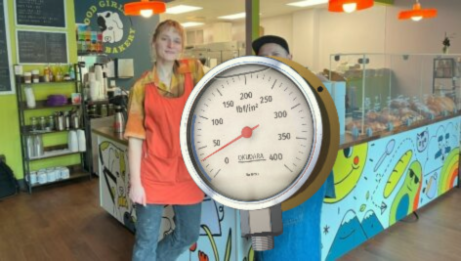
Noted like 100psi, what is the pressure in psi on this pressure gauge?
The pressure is 30psi
